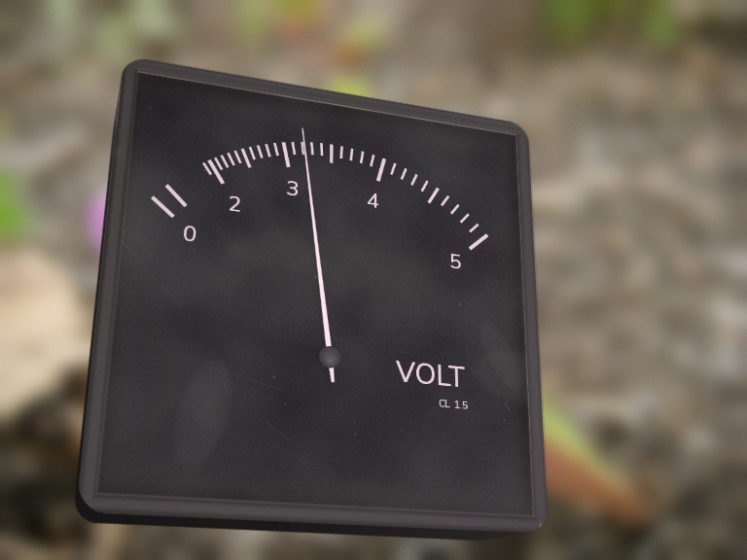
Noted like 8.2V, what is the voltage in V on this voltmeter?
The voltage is 3.2V
